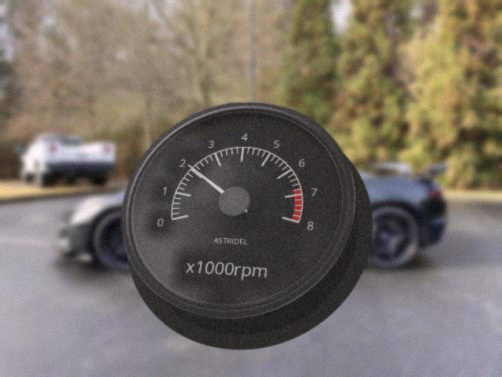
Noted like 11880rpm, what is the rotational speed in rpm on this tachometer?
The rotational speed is 2000rpm
